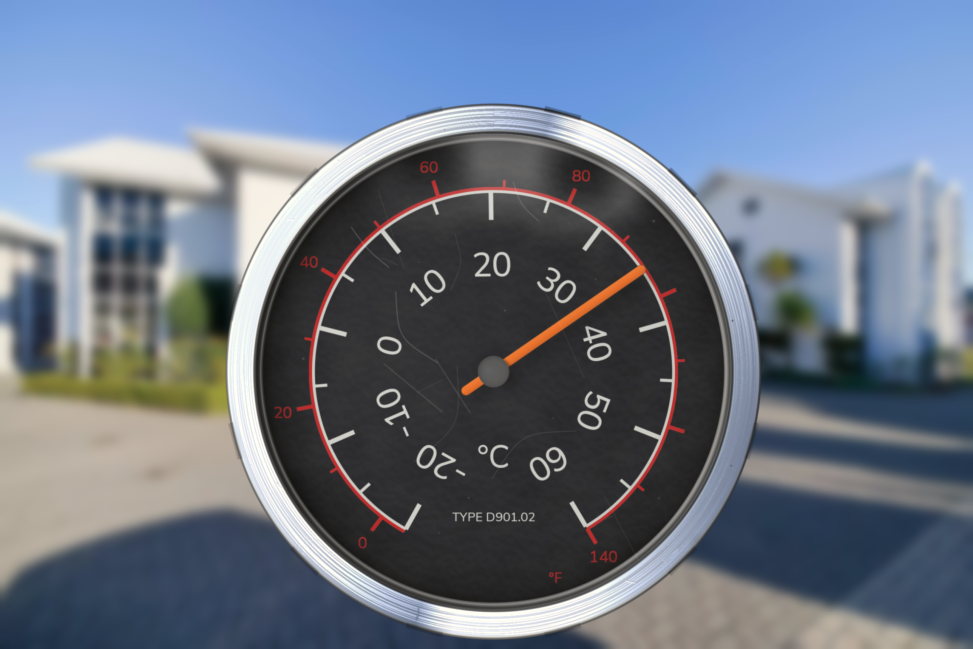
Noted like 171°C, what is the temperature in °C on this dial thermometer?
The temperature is 35°C
